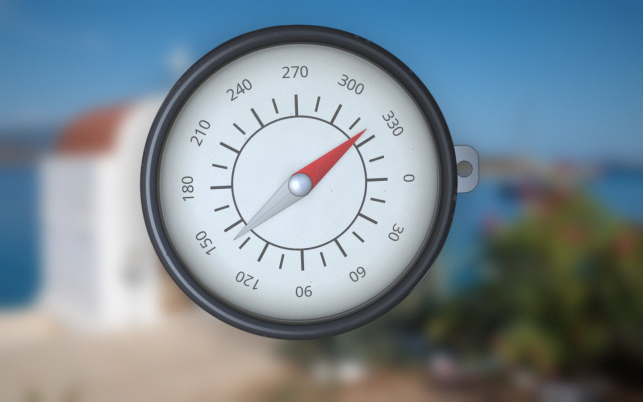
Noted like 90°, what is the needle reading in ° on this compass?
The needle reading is 322.5°
